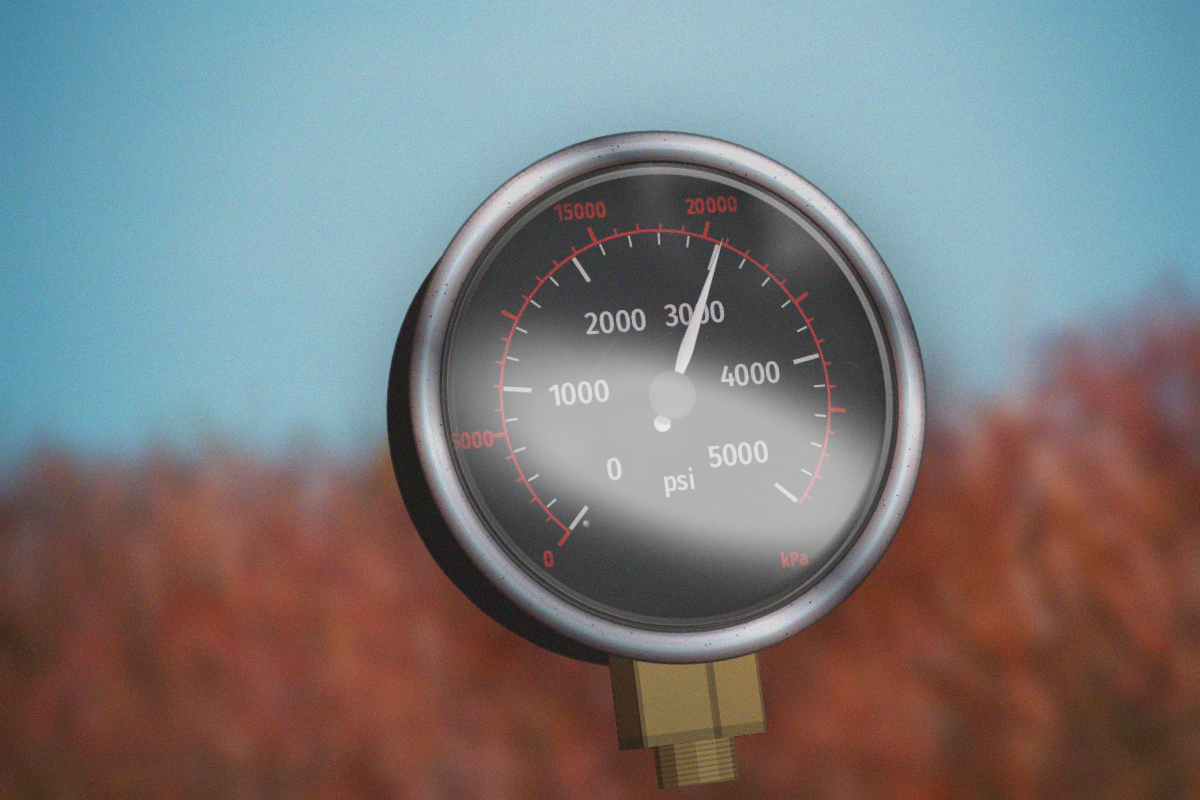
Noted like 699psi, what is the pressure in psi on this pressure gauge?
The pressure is 3000psi
